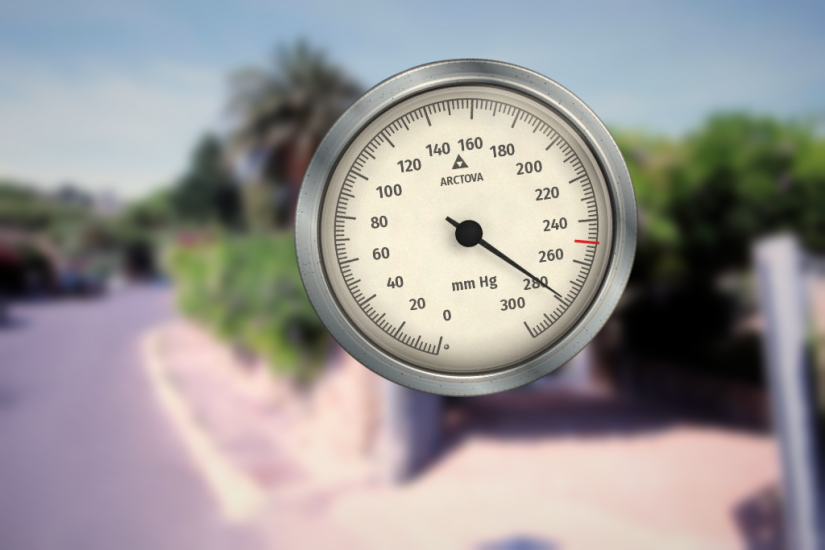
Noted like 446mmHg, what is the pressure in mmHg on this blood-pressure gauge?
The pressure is 278mmHg
